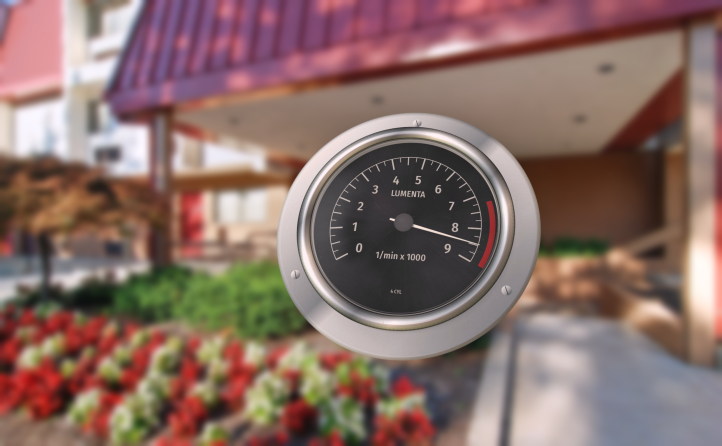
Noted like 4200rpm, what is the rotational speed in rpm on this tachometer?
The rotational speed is 8500rpm
